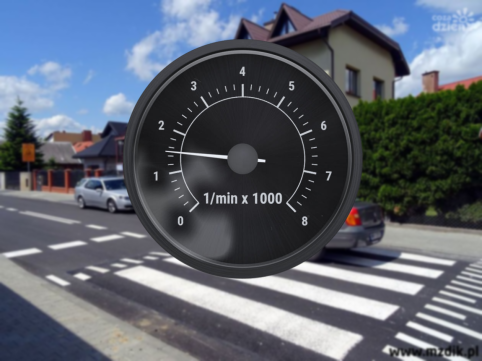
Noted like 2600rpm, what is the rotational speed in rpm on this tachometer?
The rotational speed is 1500rpm
